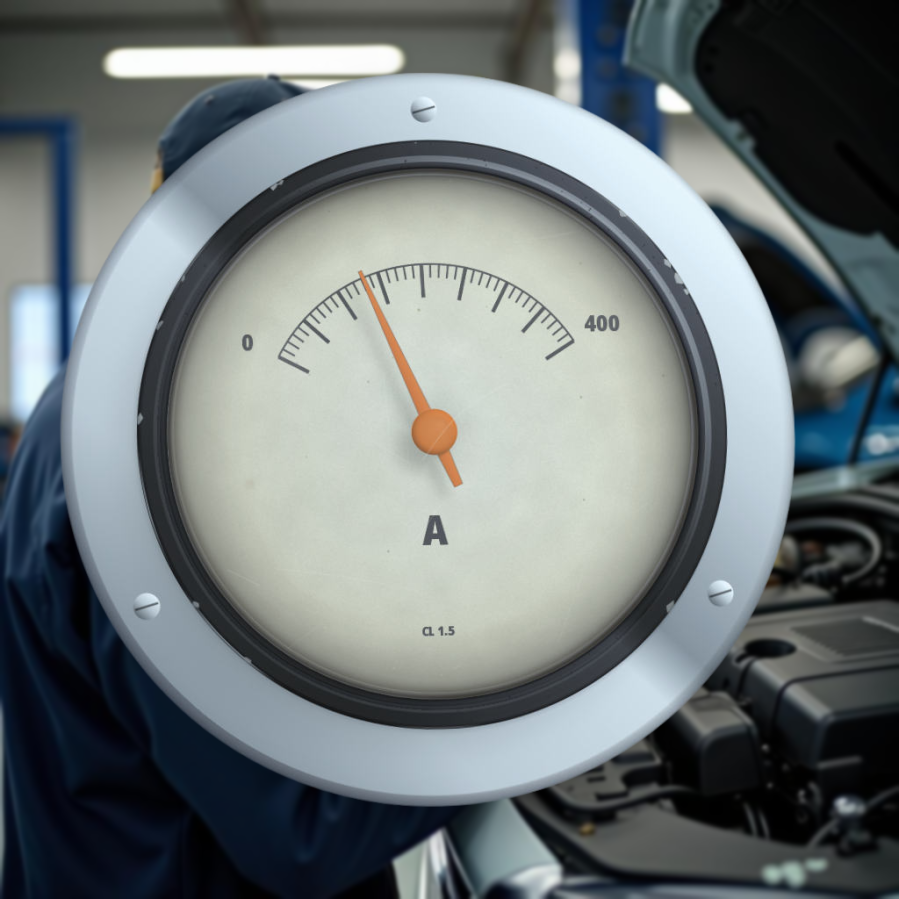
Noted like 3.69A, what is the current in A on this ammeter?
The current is 130A
